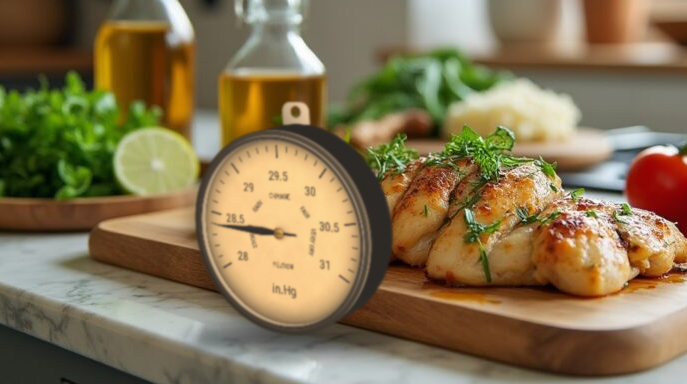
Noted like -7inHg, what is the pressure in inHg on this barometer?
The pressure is 28.4inHg
